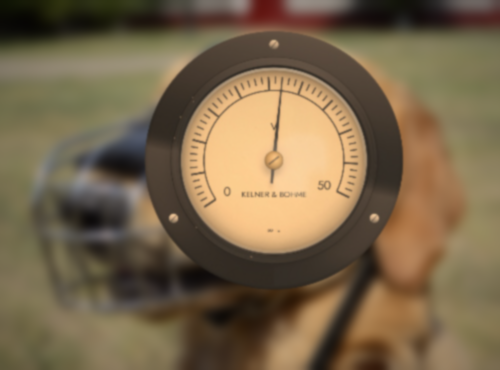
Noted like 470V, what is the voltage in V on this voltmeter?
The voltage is 27V
